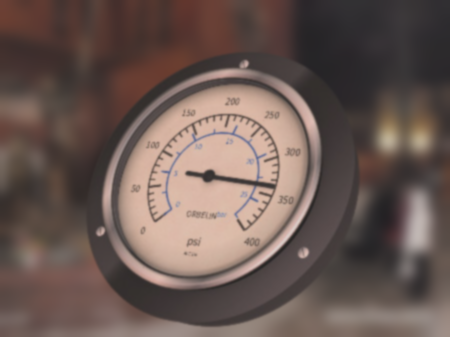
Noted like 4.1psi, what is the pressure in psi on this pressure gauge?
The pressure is 340psi
